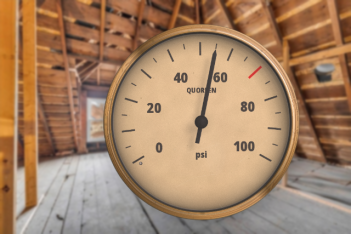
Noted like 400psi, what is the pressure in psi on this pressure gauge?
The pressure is 55psi
